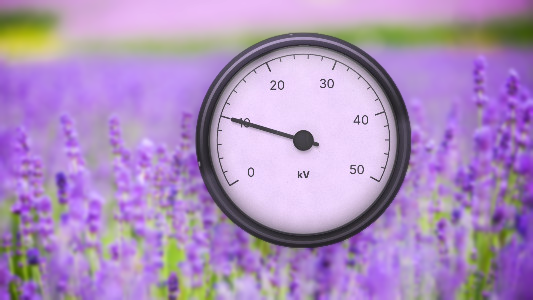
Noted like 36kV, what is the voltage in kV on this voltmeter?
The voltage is 10kV
